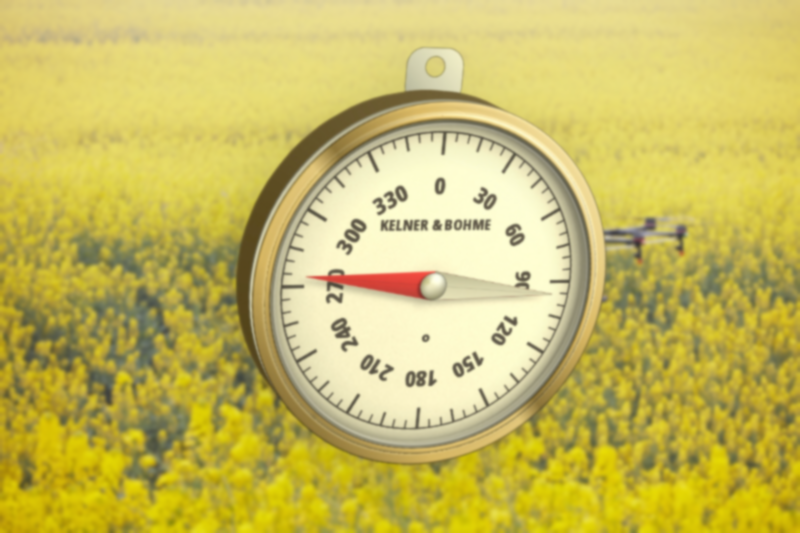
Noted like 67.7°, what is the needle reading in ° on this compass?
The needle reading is 275°
